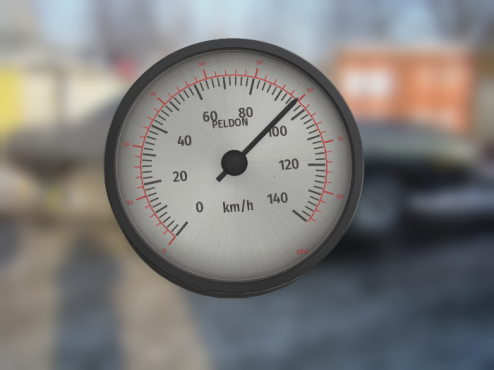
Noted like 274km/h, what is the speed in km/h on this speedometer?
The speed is 96km/h
